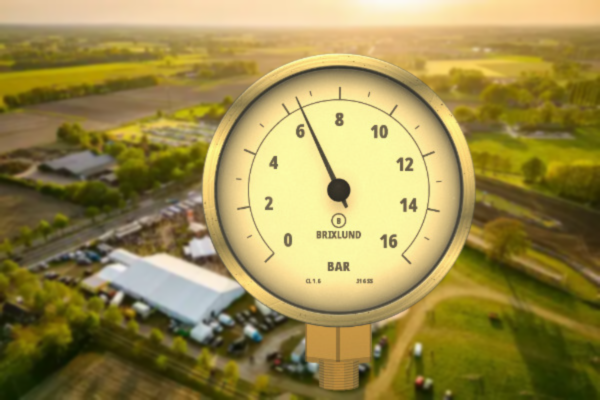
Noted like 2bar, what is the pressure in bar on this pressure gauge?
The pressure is 6.5bar
